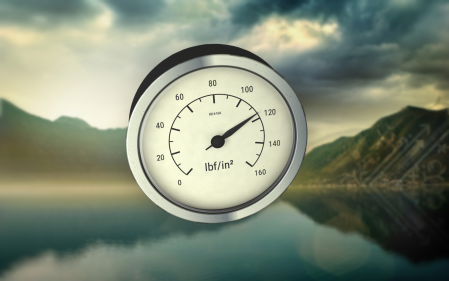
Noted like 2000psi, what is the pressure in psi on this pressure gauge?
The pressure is 115psi
